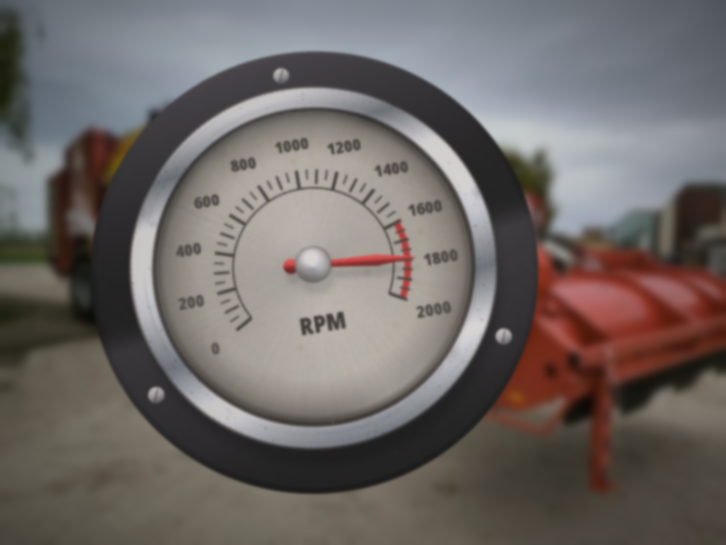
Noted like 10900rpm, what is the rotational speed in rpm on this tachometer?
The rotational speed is 1800rpm
